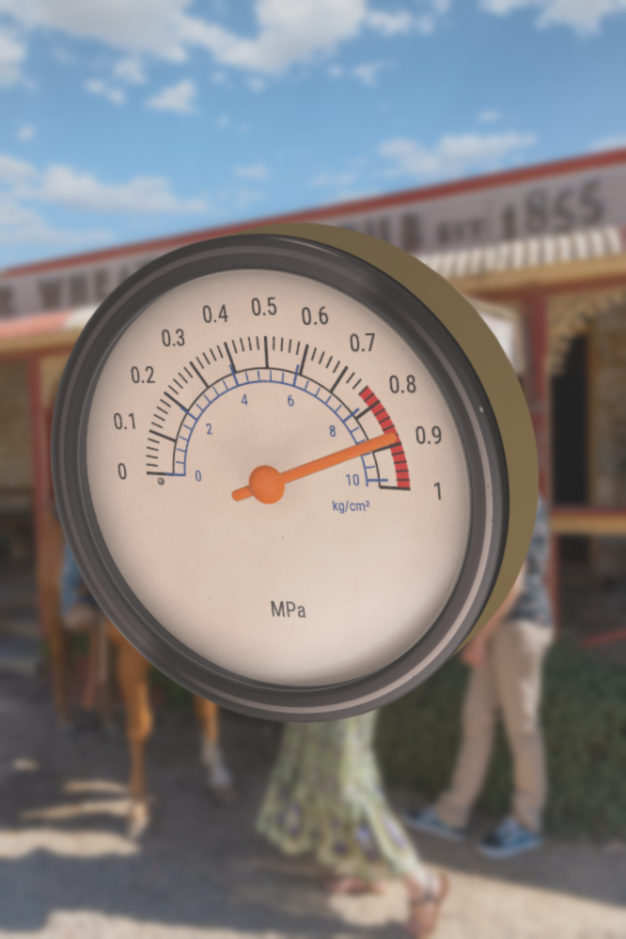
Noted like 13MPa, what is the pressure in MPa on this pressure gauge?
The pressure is 0.88MPa
